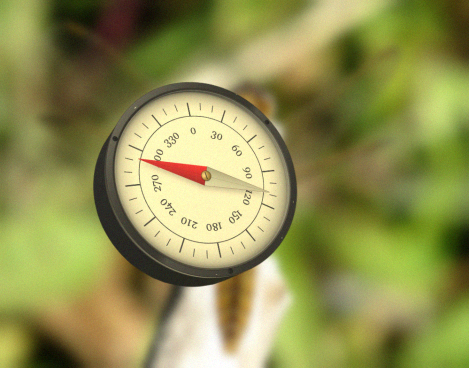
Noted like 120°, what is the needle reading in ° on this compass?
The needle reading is 290°
